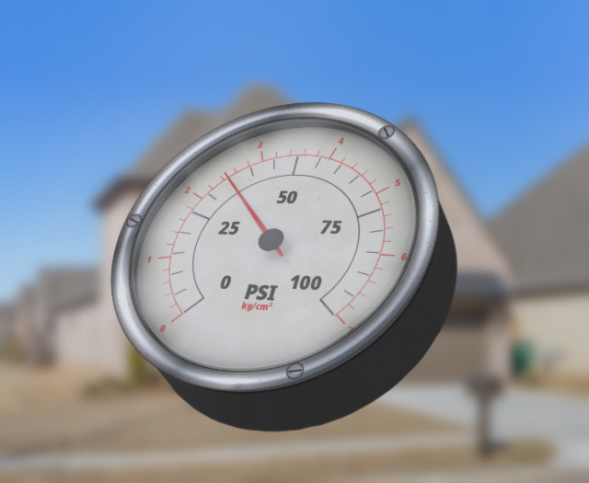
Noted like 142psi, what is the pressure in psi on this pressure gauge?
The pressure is 35psi
